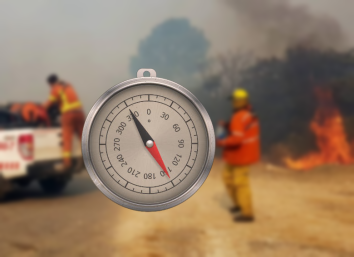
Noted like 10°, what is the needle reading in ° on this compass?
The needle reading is 150°
